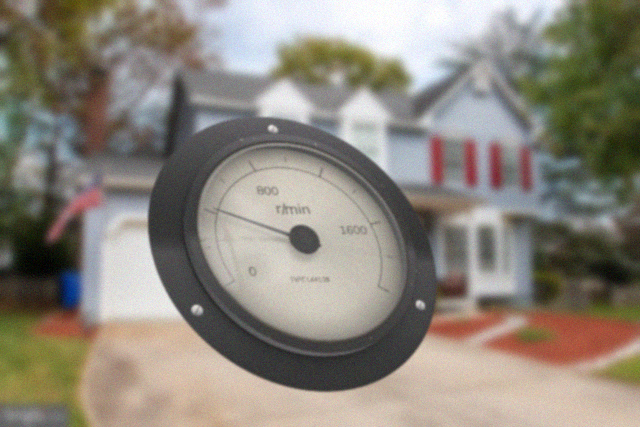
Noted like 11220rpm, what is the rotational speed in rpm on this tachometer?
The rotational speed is 400rpm
